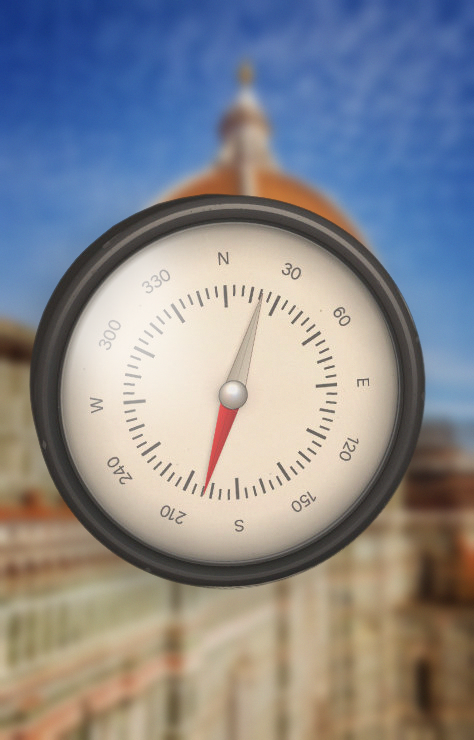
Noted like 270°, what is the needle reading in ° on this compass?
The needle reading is 200°
